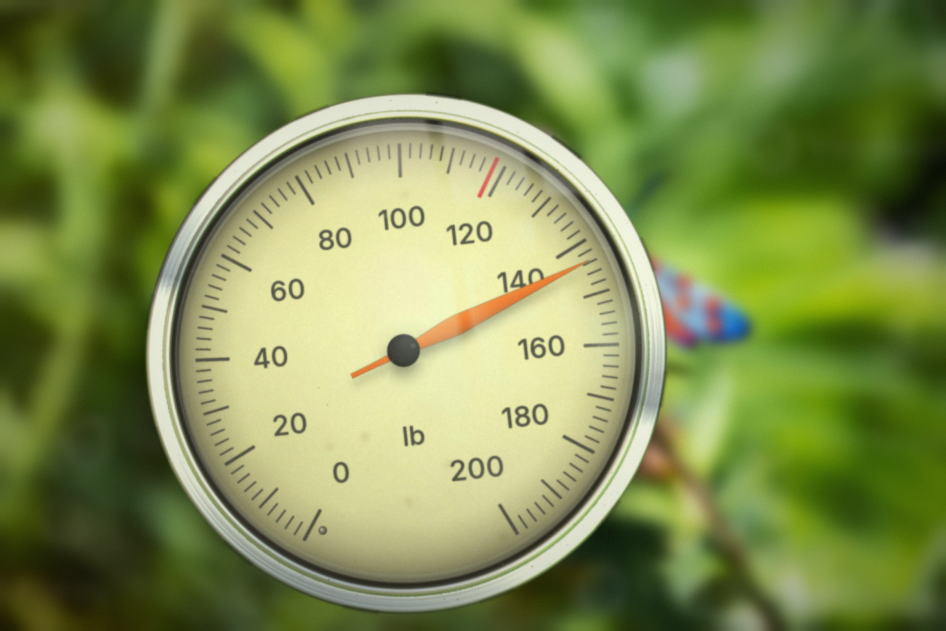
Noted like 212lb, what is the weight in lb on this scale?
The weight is 144lb
